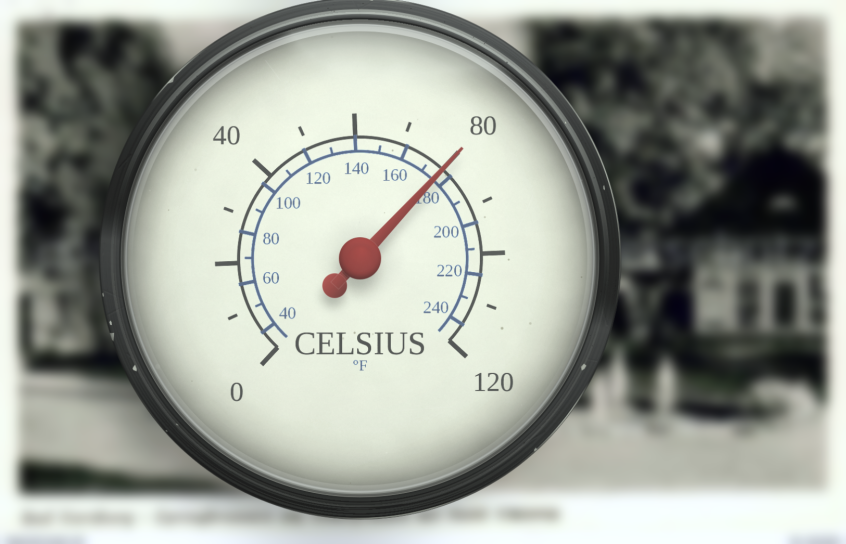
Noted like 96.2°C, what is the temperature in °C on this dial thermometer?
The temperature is 80°C
